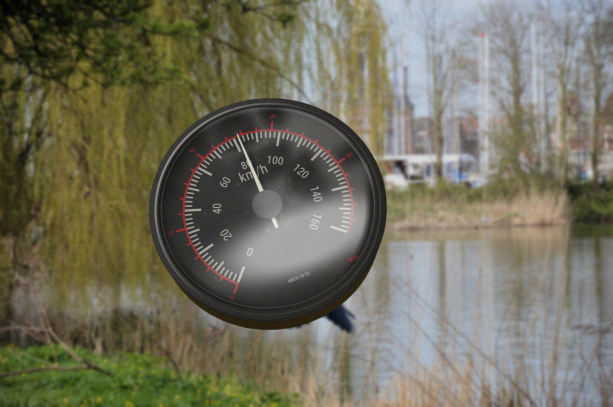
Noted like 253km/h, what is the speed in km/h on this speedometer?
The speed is 82km/h
